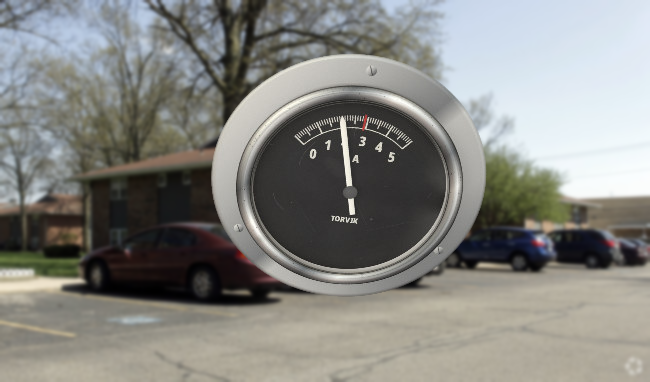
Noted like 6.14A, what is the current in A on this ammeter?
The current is 2A
